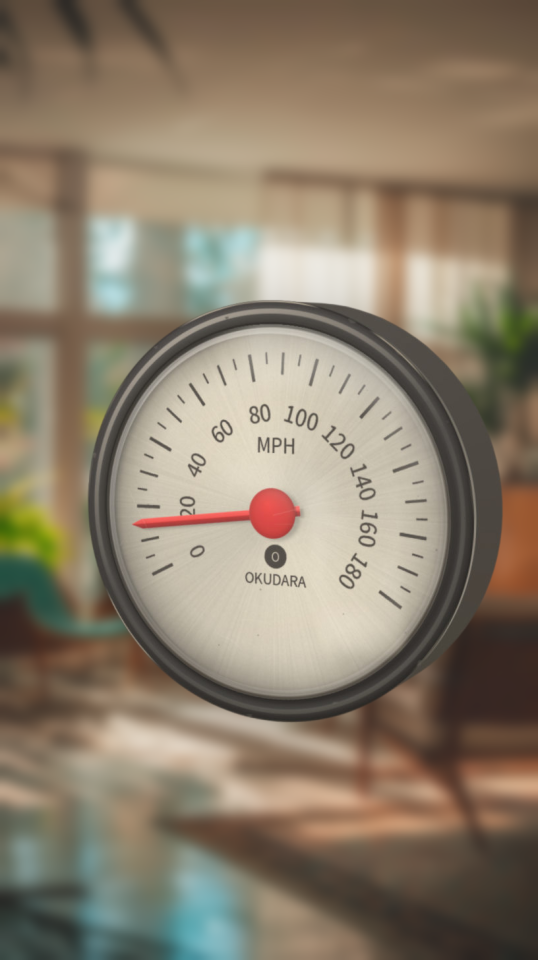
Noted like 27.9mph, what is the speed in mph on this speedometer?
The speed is 15mph
